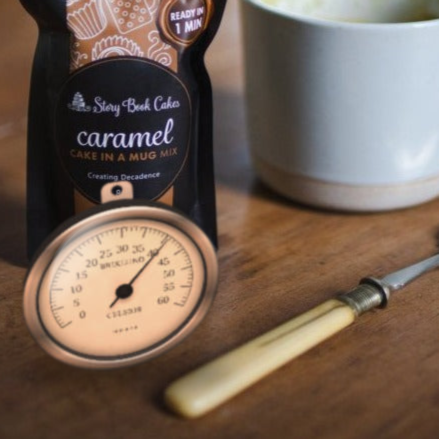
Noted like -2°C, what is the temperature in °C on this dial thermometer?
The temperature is 40°C
